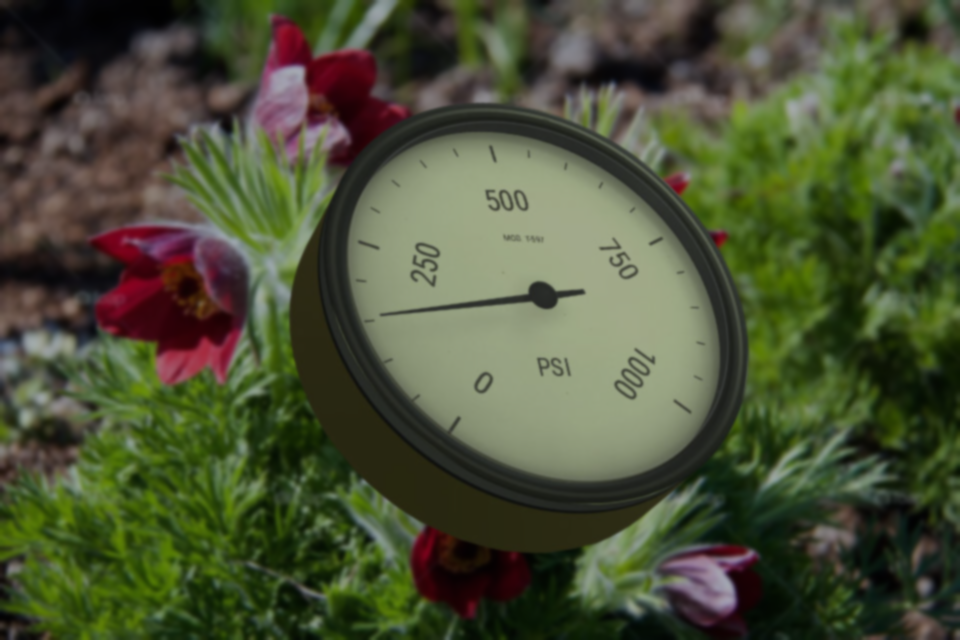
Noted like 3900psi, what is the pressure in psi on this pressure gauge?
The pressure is 150psi
